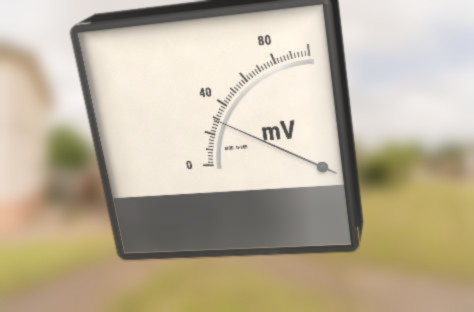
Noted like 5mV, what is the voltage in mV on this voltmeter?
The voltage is 30mV
